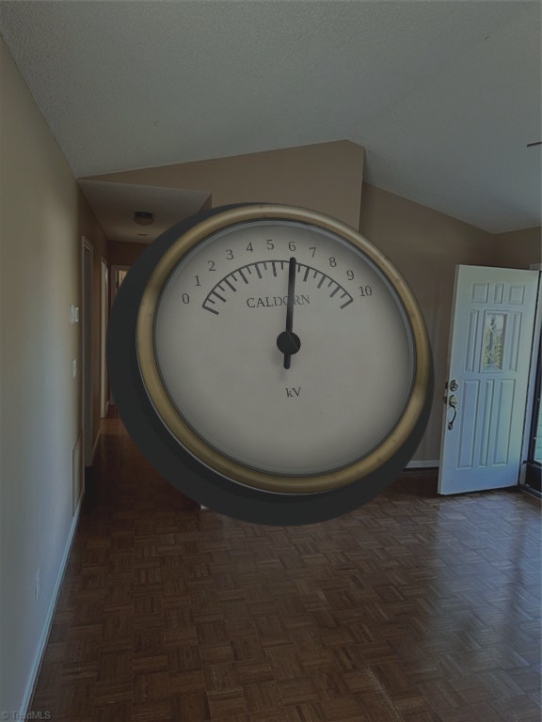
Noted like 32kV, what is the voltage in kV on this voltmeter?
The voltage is 6kV
